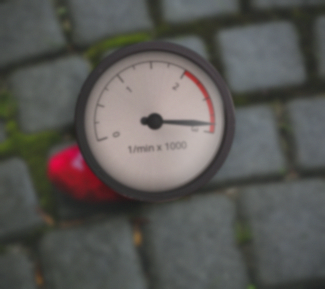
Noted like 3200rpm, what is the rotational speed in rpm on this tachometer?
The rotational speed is 2875rpm
